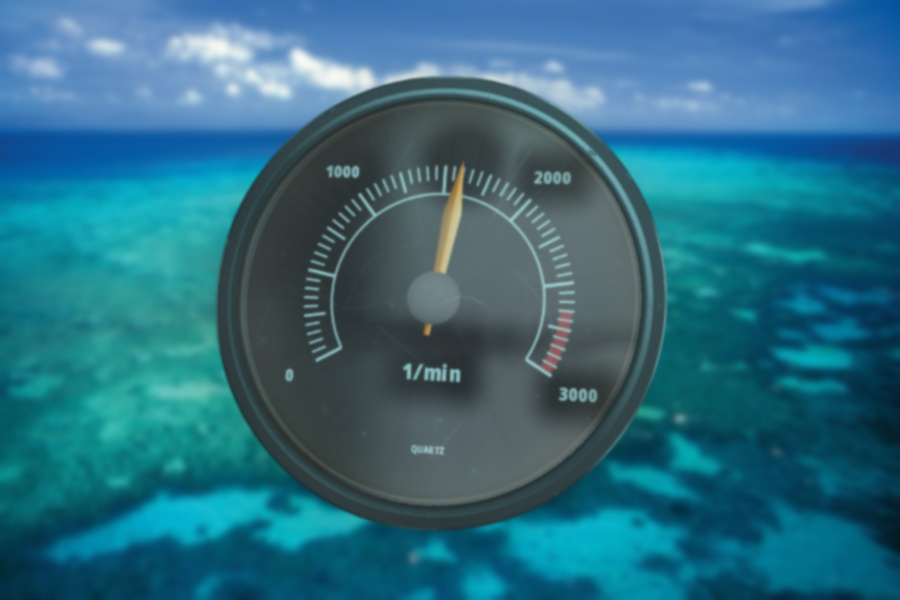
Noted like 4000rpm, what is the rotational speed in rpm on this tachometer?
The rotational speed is 1600rpm
